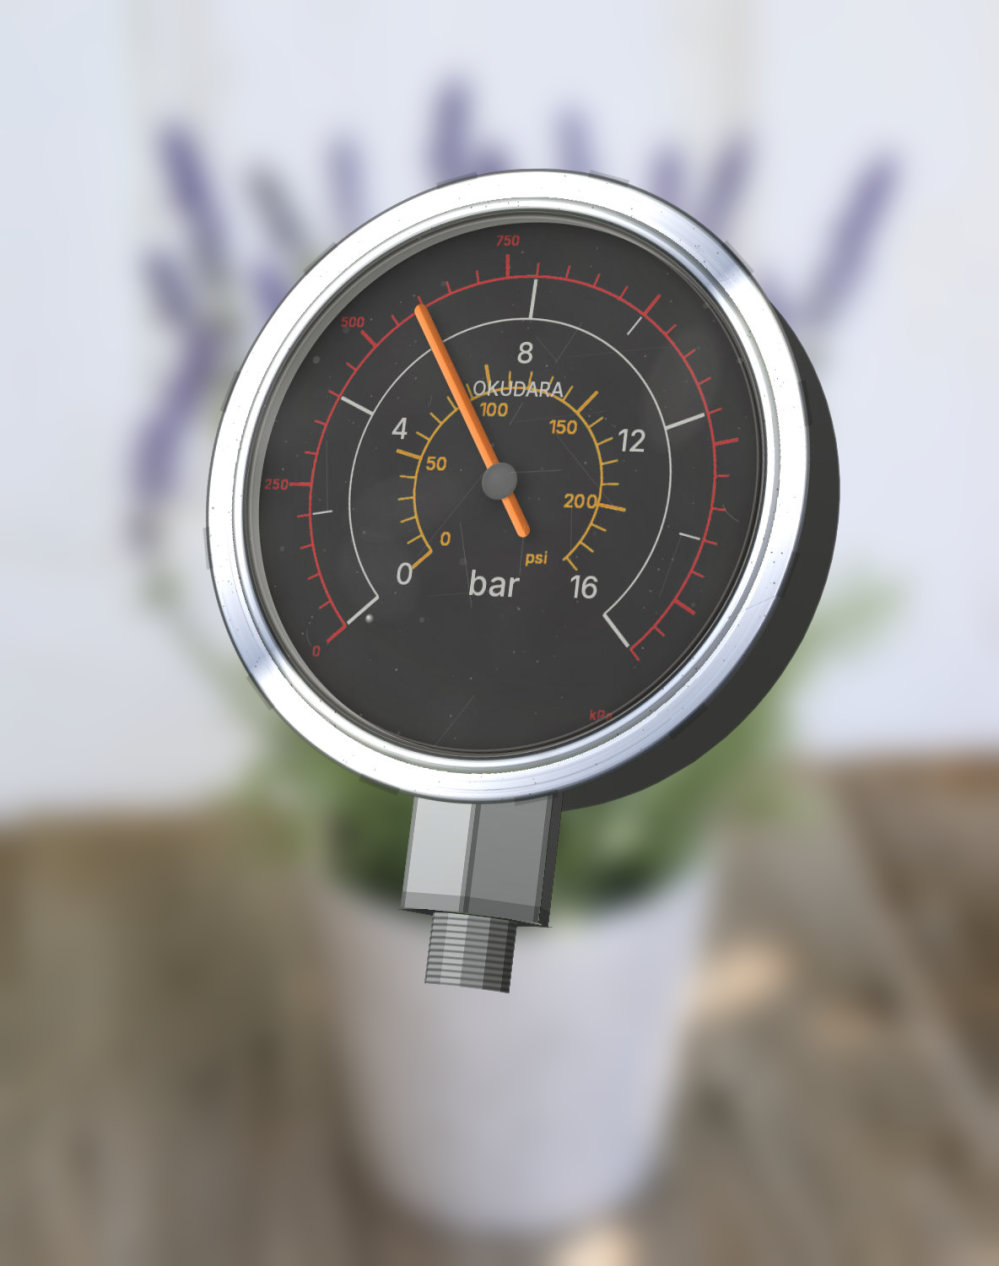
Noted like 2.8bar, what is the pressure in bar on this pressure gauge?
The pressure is 6bar
